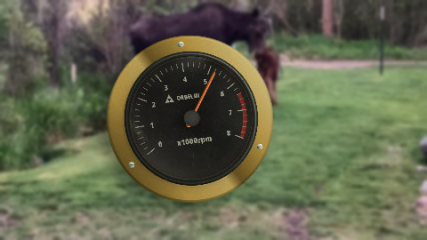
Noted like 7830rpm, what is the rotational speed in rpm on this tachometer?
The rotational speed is 5200rpm
